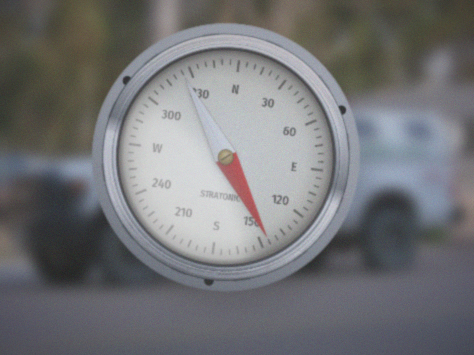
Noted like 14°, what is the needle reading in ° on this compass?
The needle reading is 145°
